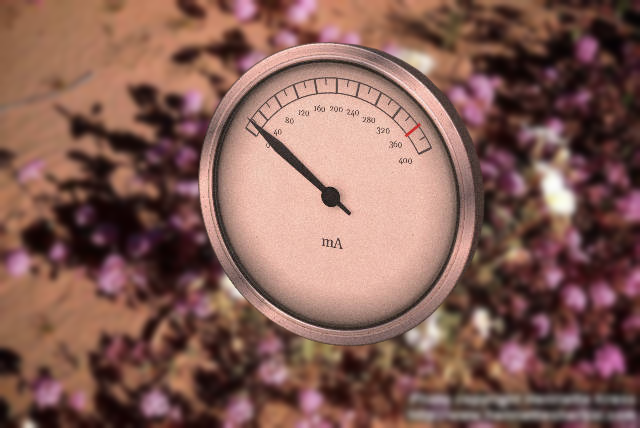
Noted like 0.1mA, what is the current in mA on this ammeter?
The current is 20mA
